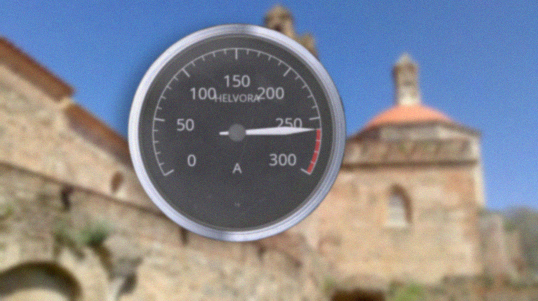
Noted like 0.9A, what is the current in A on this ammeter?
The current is 260A
